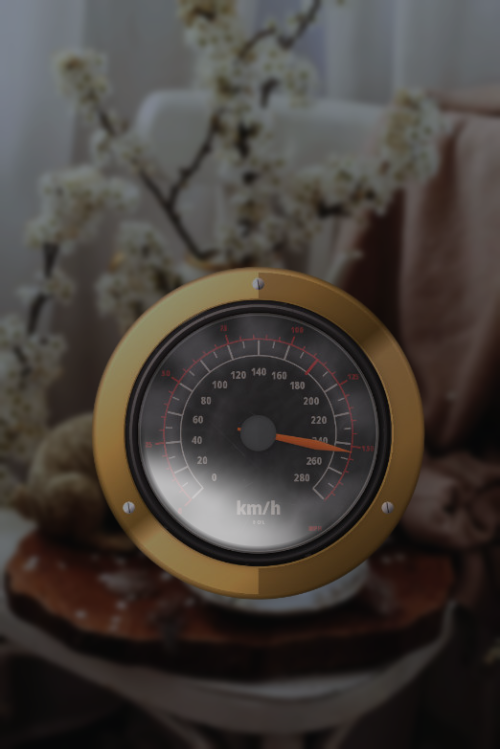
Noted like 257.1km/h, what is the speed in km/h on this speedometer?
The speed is 245km/h
